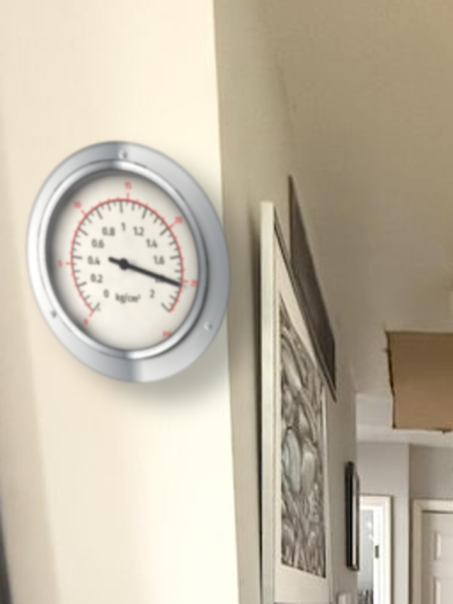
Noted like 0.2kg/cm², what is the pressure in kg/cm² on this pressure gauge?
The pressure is 1.8kg/cm²
